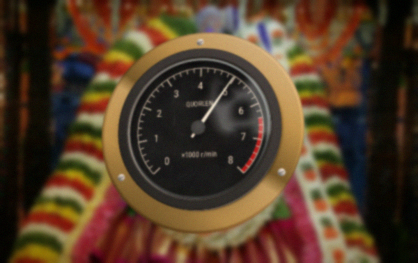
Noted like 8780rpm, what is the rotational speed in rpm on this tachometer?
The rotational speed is 5000rpm
